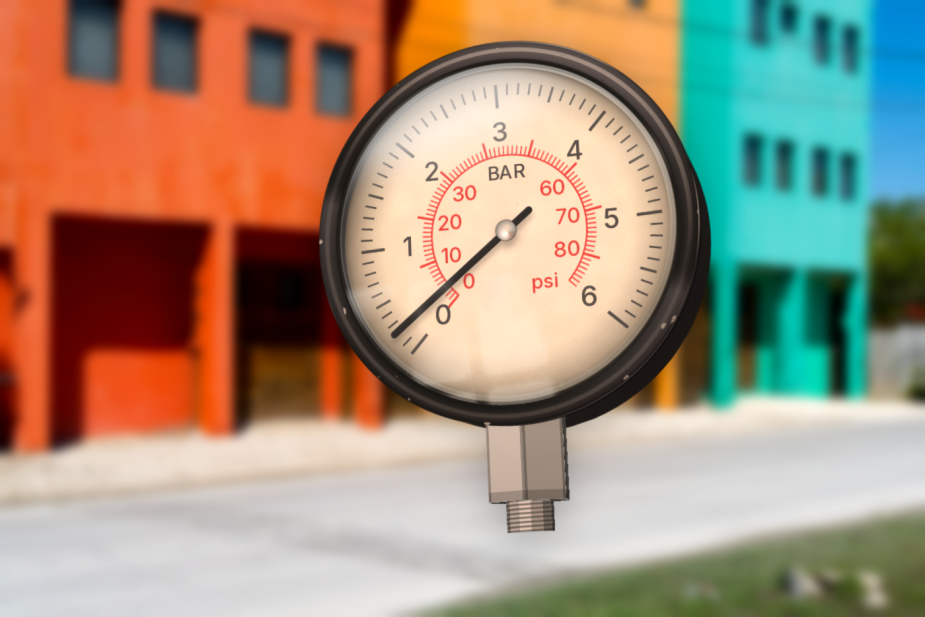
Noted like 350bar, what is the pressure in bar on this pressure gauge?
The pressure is 0.2bar
